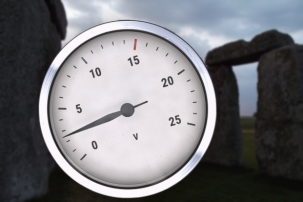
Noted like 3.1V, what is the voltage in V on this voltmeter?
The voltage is 2.5V
